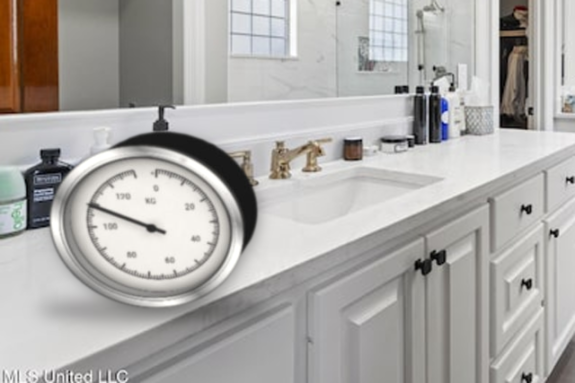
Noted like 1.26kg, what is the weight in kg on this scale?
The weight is 110kg
